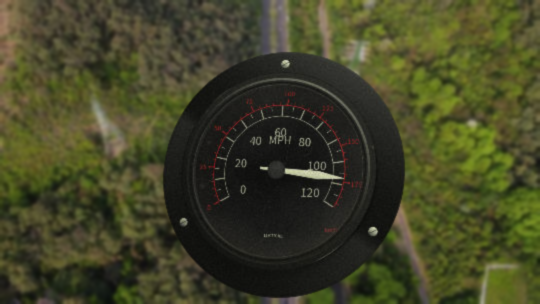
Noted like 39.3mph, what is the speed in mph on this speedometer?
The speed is 107.5mph
